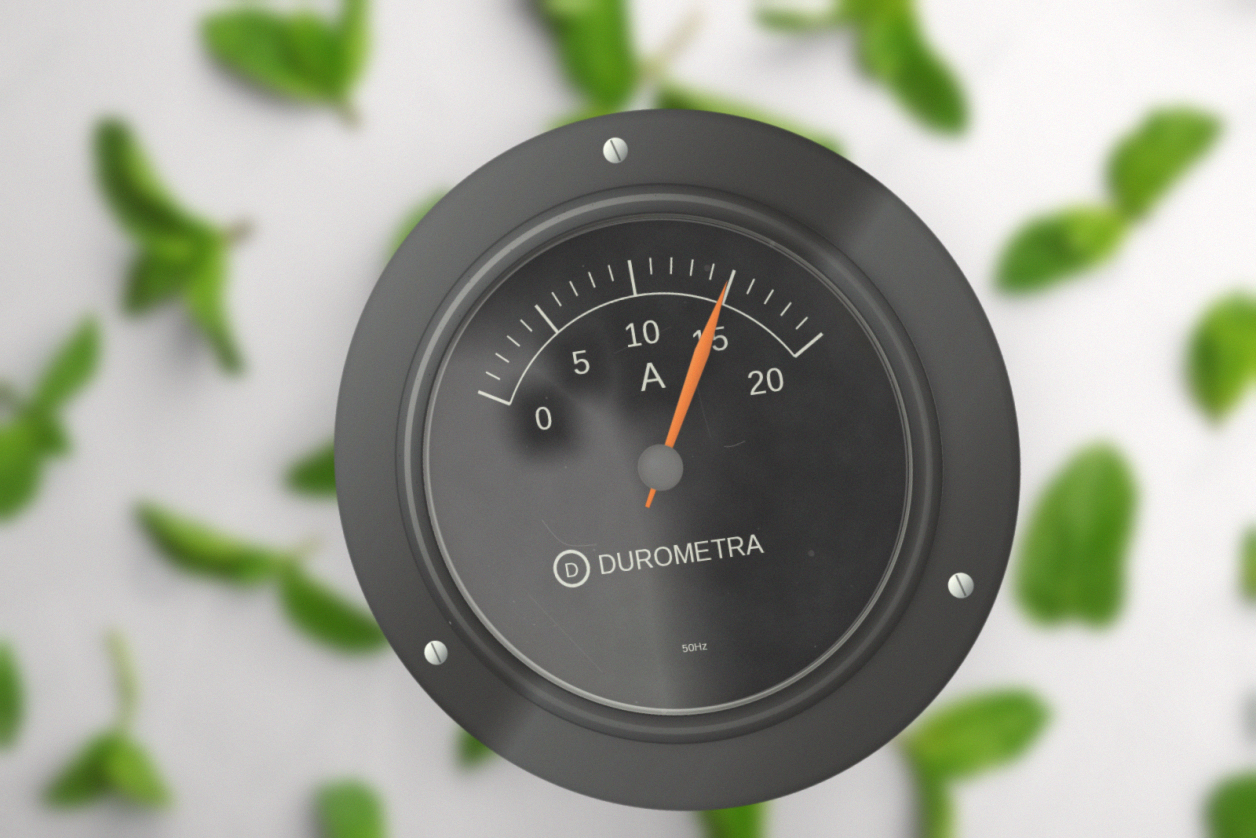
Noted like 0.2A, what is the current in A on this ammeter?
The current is 15A
